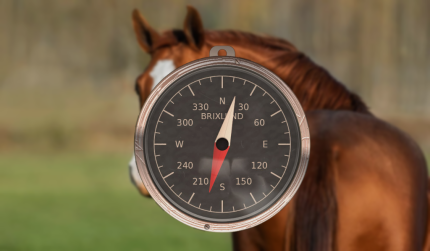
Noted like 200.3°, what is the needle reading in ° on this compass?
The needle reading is 195°
